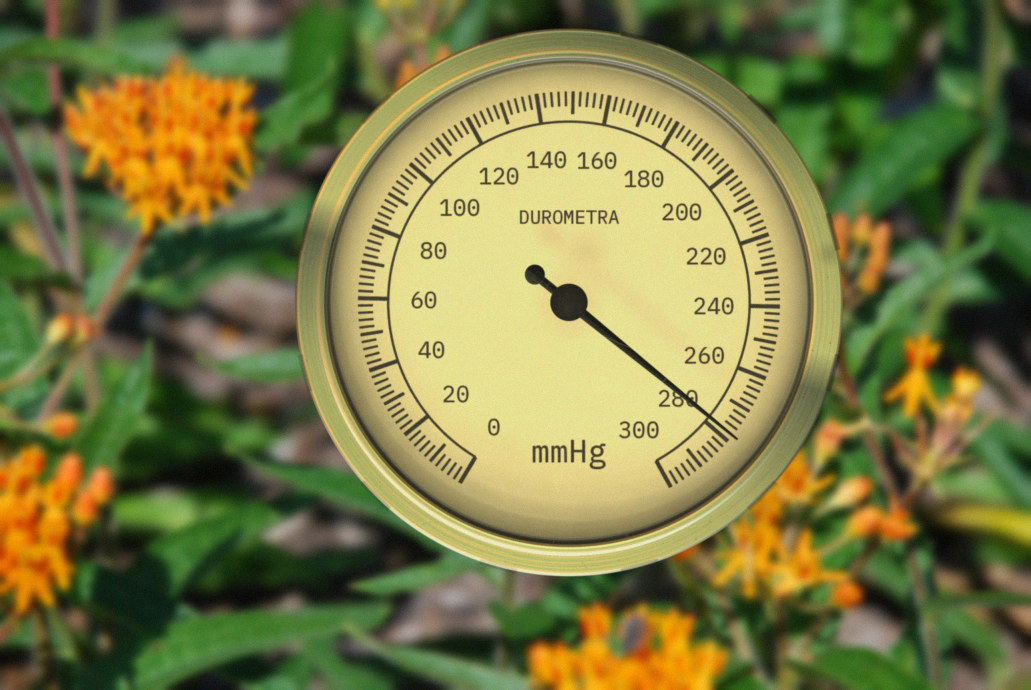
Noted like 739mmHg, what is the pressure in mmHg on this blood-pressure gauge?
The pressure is 278mmHg
